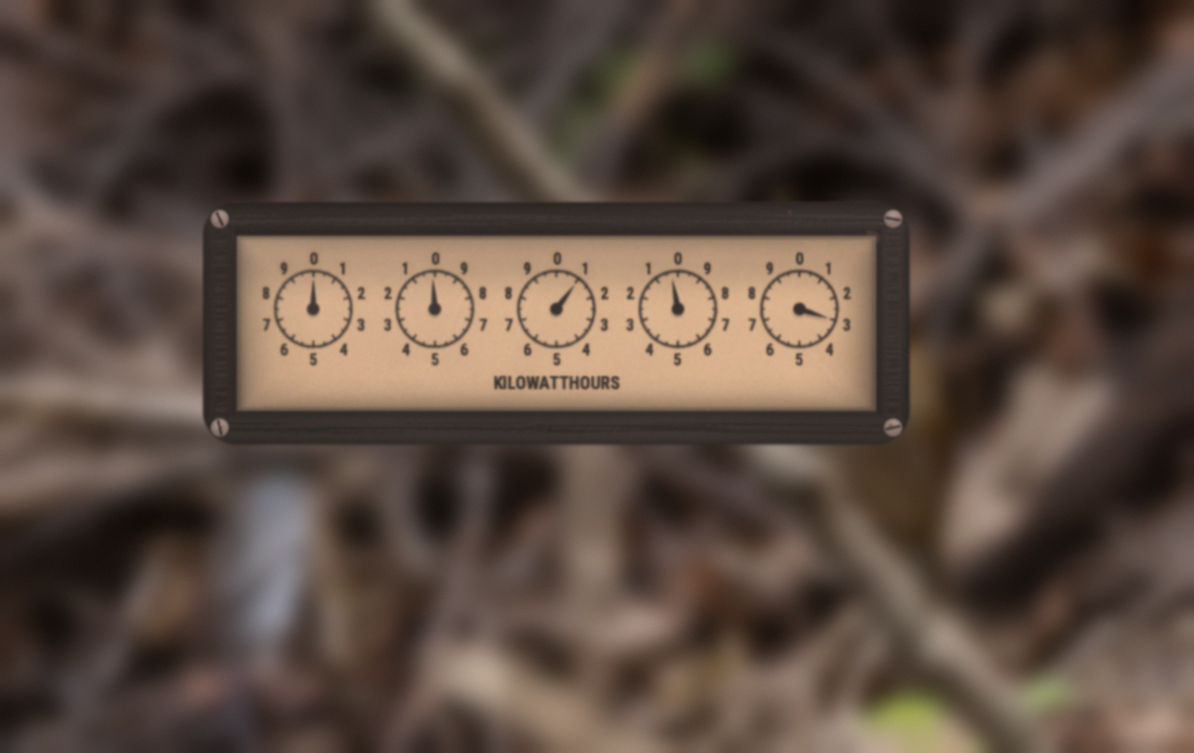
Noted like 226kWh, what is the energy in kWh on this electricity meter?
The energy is 103kWh
